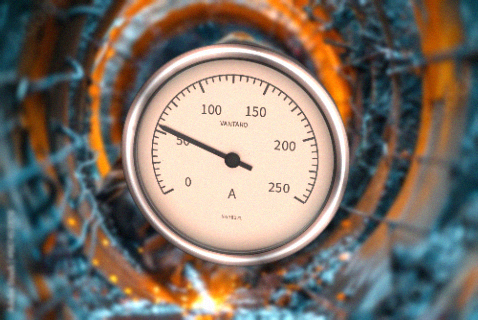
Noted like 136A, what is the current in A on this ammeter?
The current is 55A
